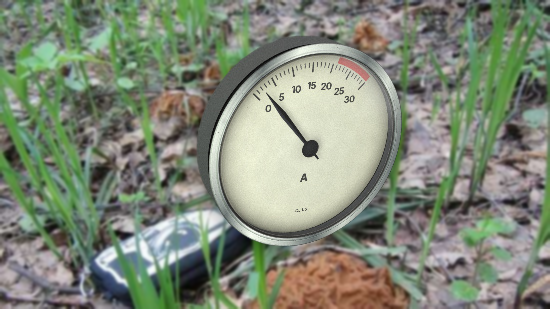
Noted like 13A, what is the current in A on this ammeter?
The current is 2A
